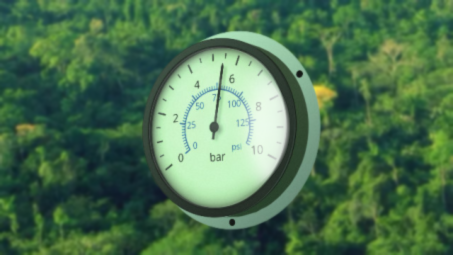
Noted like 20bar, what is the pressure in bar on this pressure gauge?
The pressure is 5.5bar
